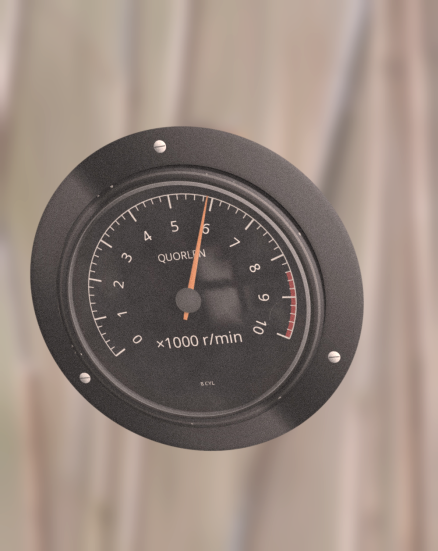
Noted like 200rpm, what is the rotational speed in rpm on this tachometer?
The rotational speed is 5900rpm
